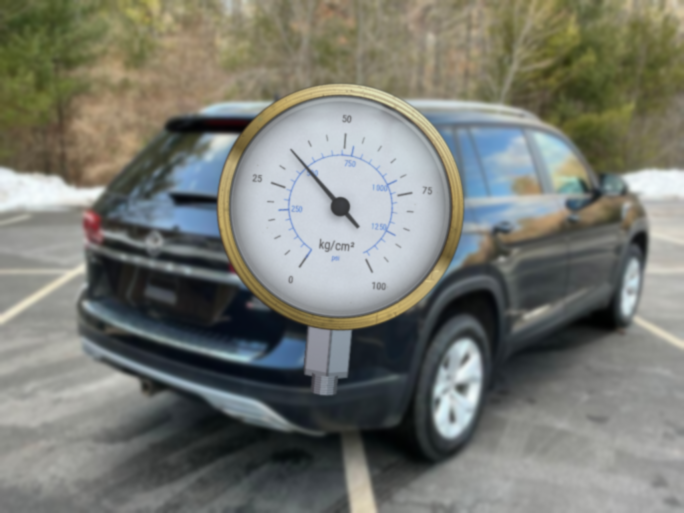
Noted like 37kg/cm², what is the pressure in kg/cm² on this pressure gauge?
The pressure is 35kg/cm²
